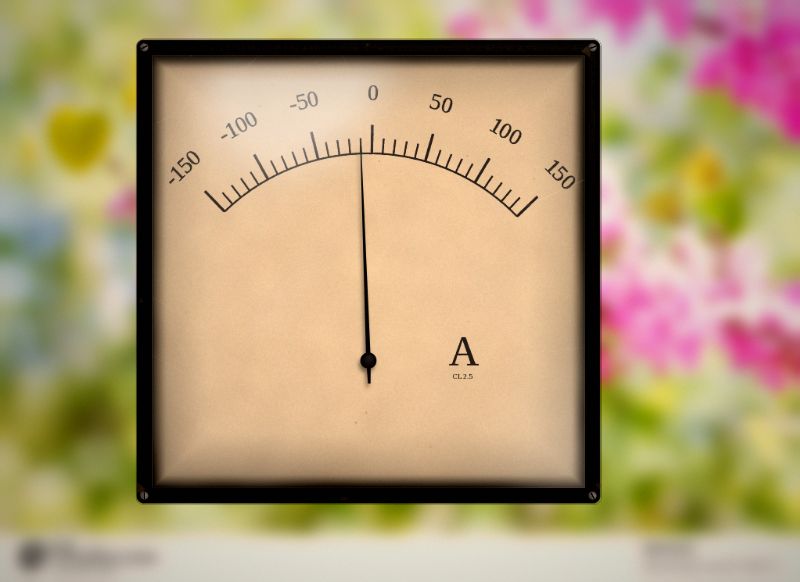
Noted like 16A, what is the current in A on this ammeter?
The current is -10A
